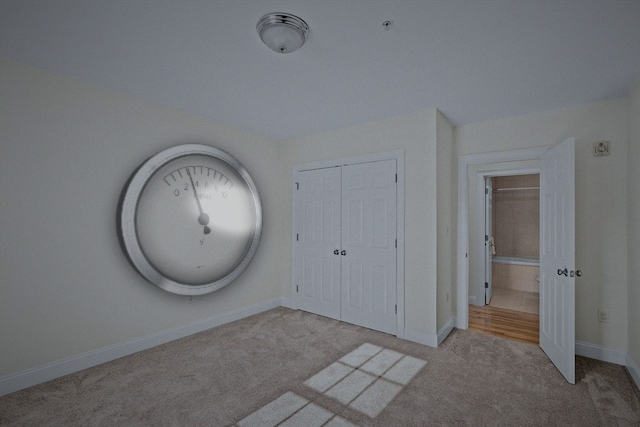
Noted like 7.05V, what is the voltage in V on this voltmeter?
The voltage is 3V
